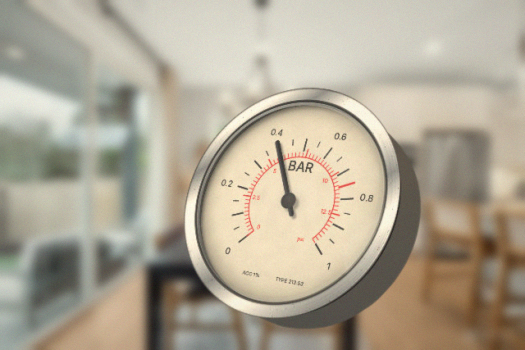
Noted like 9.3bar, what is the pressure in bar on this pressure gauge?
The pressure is 0.4bar
